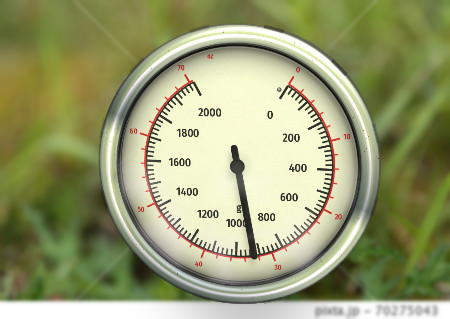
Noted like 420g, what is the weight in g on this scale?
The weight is 920g
